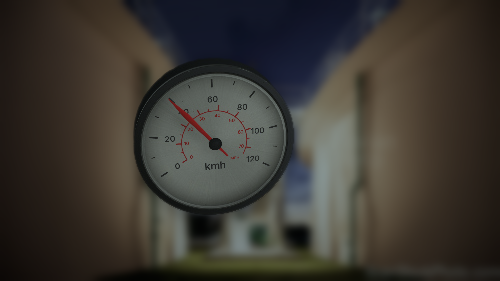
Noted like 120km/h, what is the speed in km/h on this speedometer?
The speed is 40km/h
